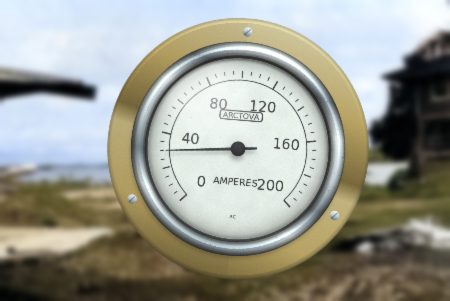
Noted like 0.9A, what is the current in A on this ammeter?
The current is 30A
